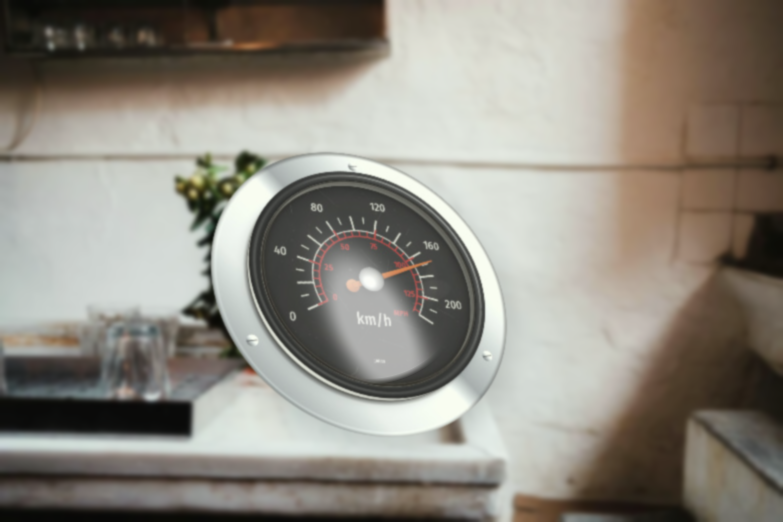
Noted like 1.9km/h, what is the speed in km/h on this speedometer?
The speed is 170km/h
